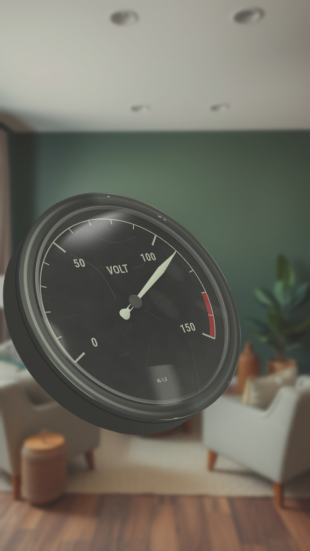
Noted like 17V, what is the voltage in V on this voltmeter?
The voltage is 110V
